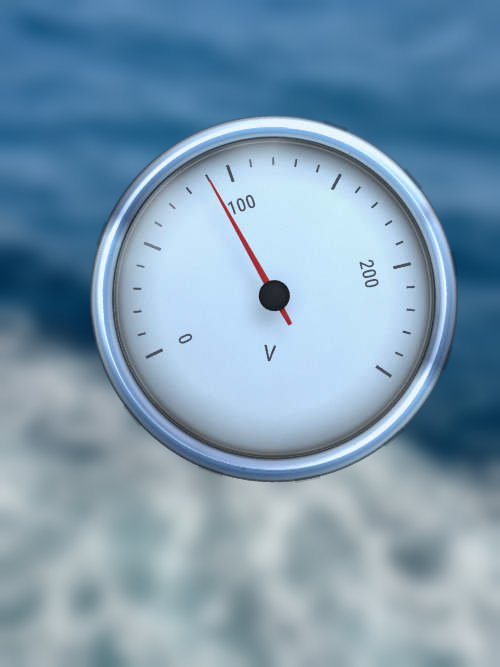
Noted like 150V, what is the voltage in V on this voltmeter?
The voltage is 90V
